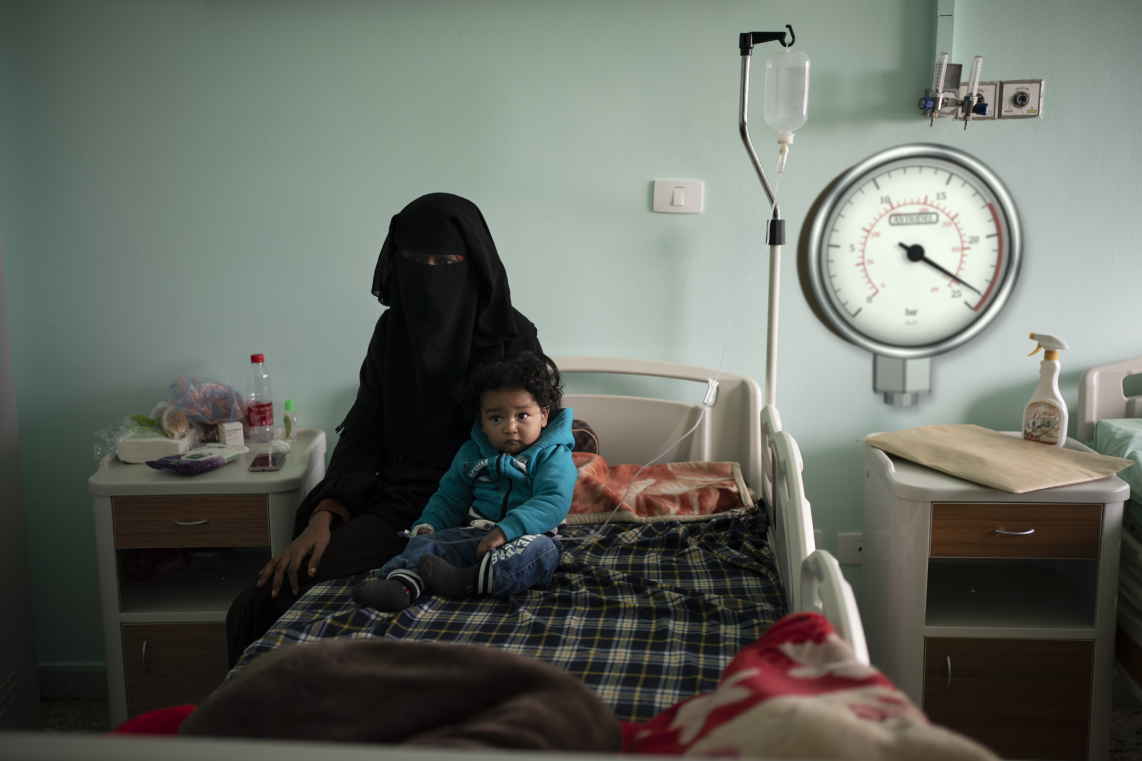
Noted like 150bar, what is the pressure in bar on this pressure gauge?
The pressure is 24bar
